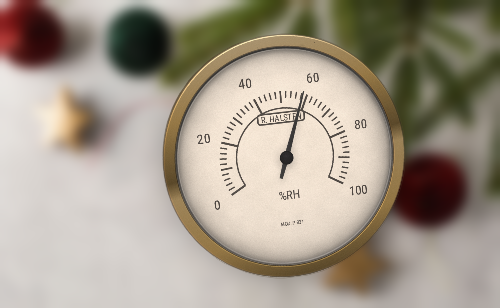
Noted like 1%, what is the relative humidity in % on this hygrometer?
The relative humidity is 58%
